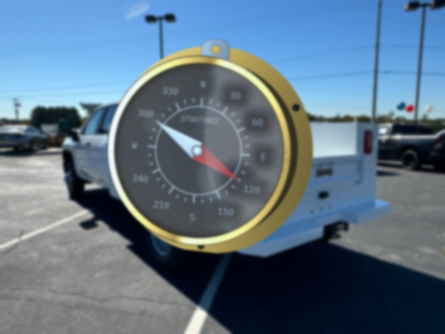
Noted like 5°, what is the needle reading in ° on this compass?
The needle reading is 120°
